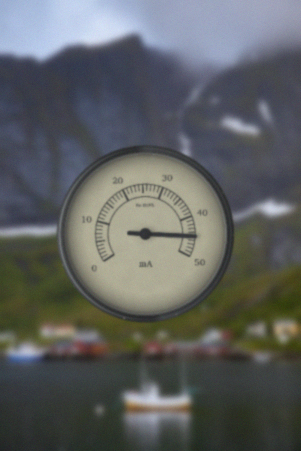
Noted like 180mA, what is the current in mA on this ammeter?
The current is 45mA
